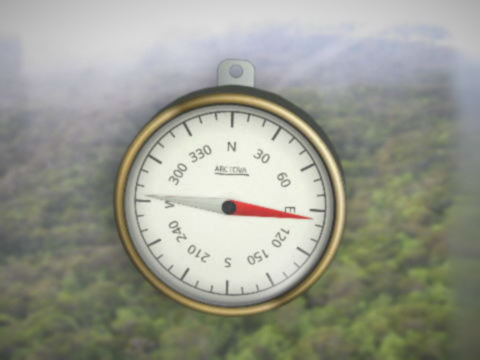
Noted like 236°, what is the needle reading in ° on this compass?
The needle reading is 95°
